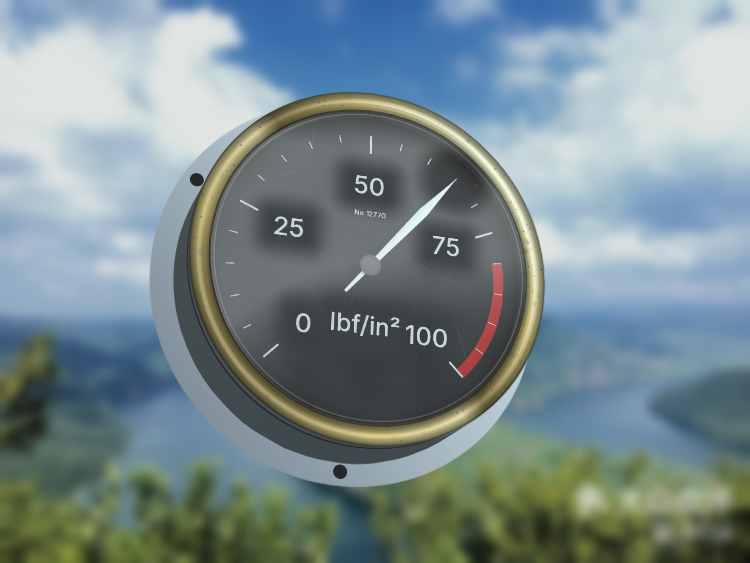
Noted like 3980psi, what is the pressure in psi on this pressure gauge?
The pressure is 65psi
